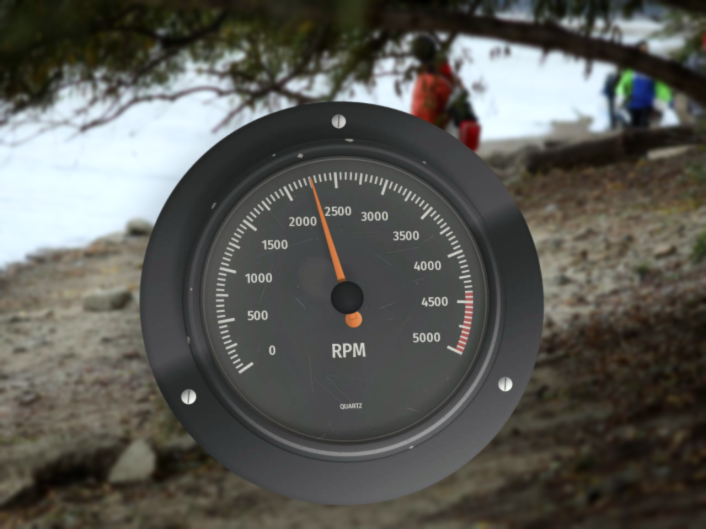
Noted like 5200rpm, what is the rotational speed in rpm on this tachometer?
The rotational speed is 2250rpm
